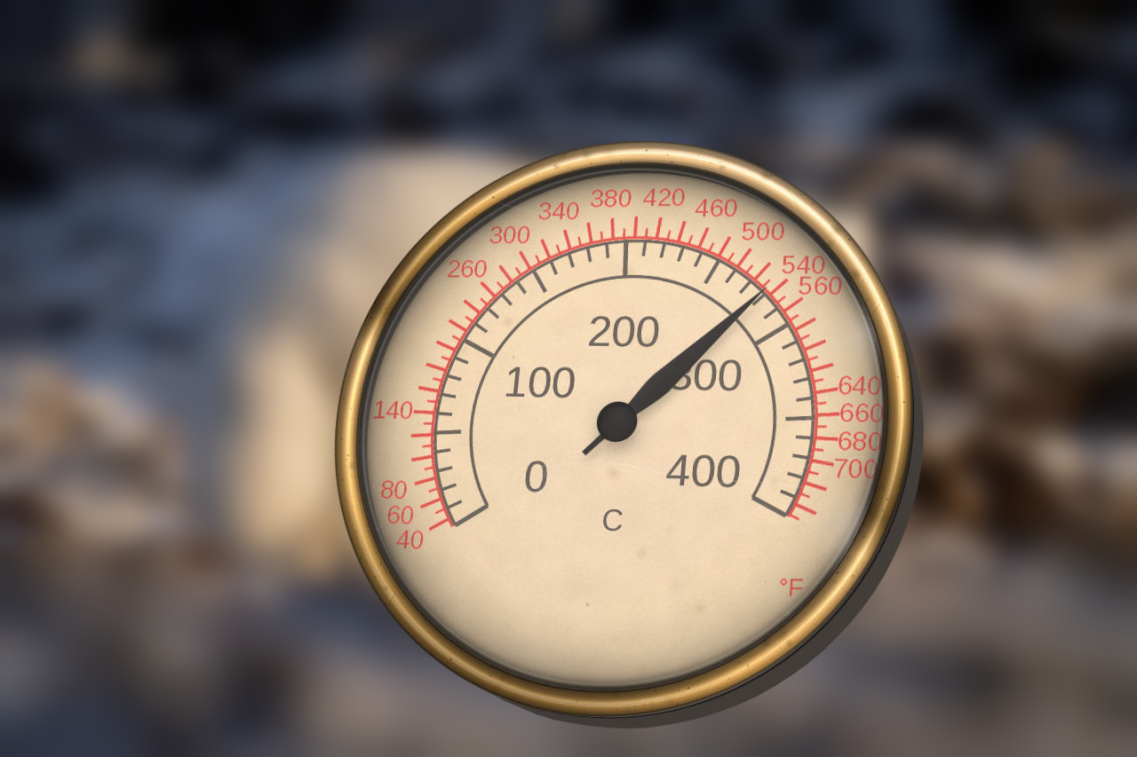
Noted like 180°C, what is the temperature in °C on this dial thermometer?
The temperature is 280°C
